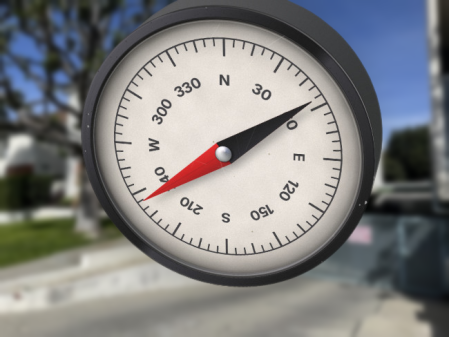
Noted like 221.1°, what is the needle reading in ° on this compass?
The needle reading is 235°
